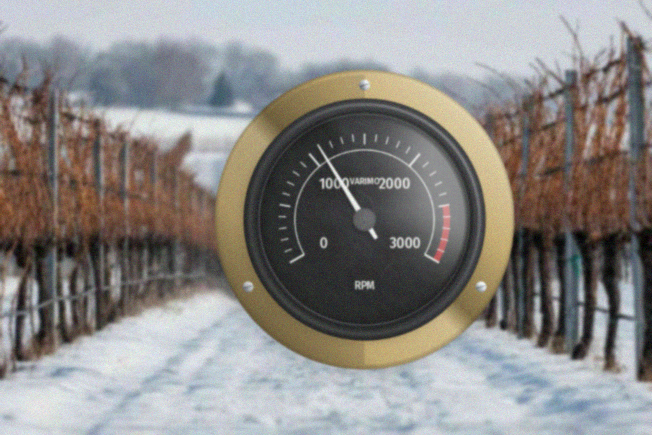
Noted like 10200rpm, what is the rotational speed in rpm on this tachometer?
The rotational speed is 1100rpm
